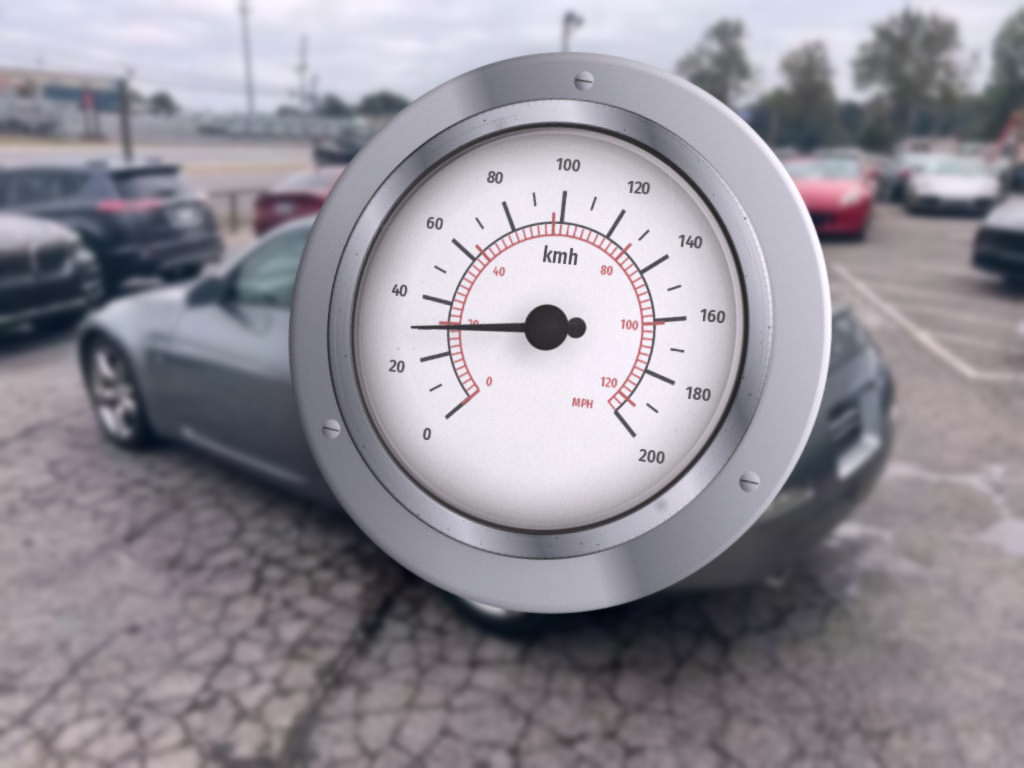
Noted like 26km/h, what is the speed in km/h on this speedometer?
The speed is 30km/h
